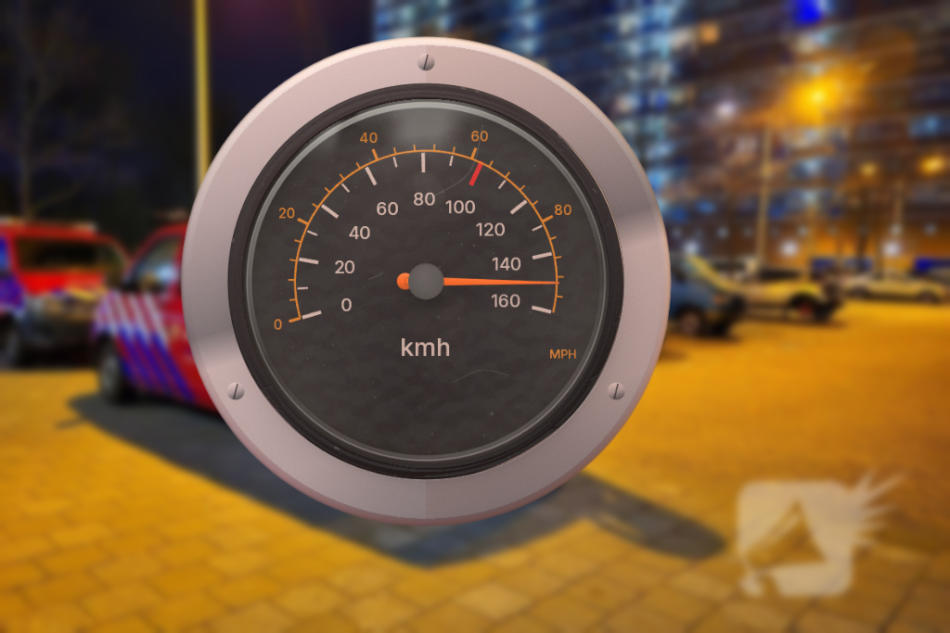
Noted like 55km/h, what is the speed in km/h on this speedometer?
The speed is 150km/h
